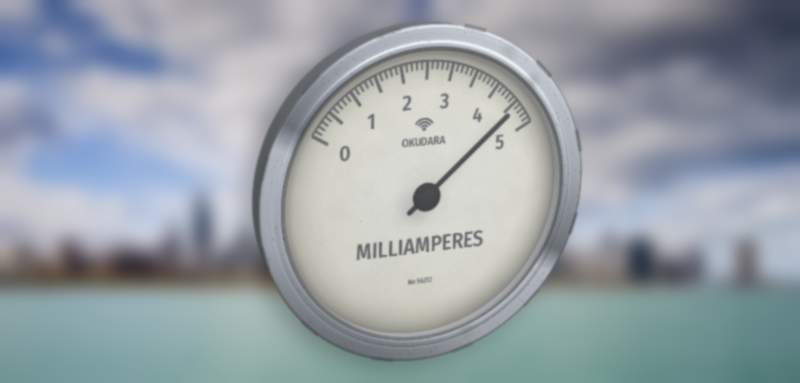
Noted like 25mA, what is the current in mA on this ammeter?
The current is 4.5mA
